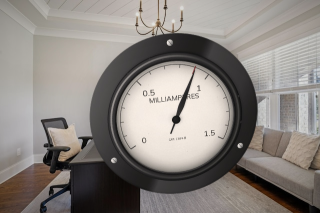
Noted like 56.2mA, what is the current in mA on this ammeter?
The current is 0.9mA
